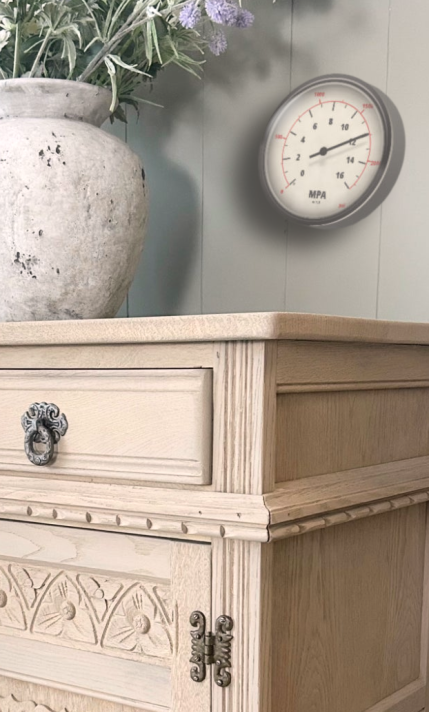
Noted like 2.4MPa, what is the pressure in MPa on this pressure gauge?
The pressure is 12MPa
